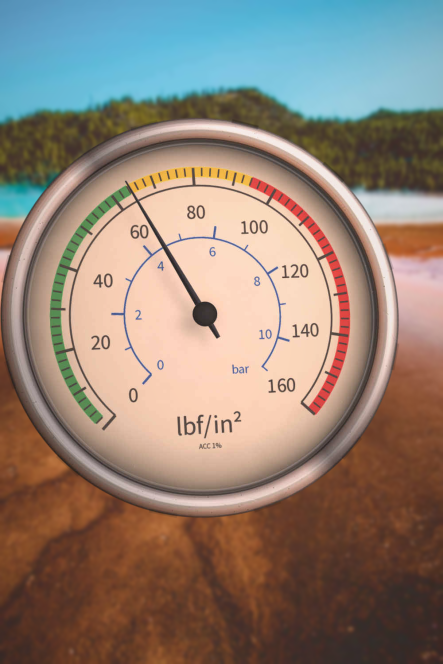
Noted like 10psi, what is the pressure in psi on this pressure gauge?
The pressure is 64psi
